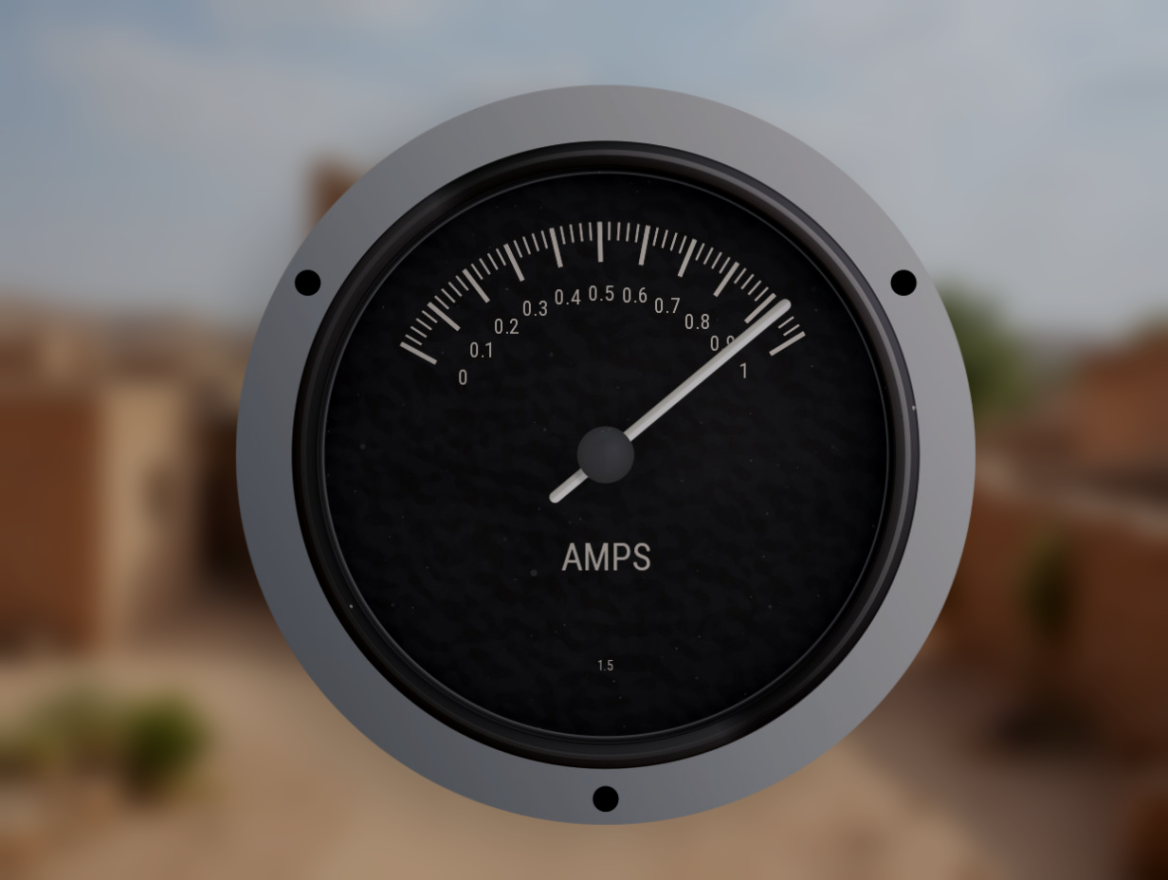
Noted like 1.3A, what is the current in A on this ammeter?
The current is 0.93A
